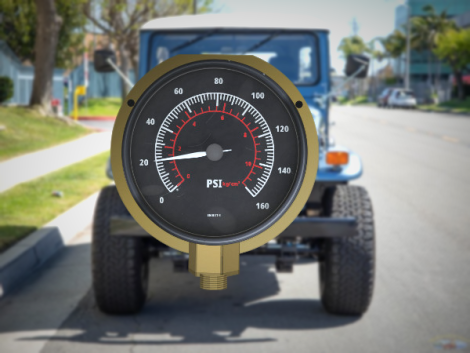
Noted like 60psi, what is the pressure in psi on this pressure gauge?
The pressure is 20psi
